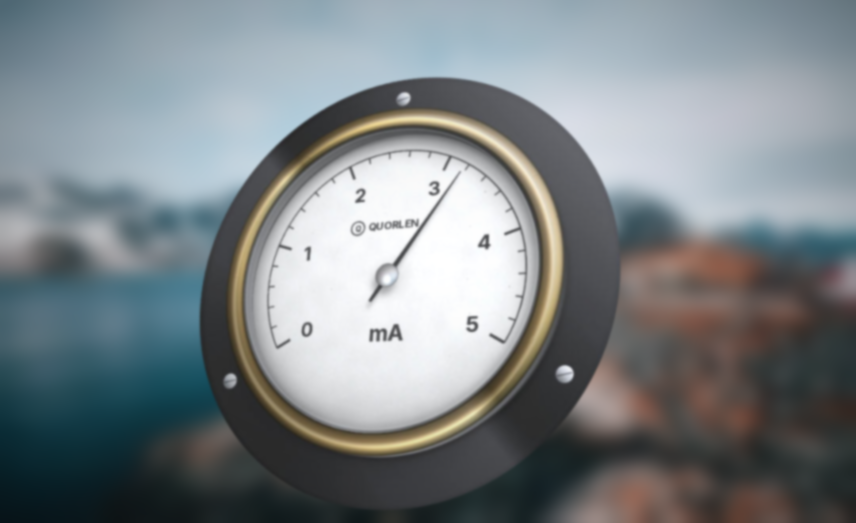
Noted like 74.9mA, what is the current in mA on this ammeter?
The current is 3.2mA
